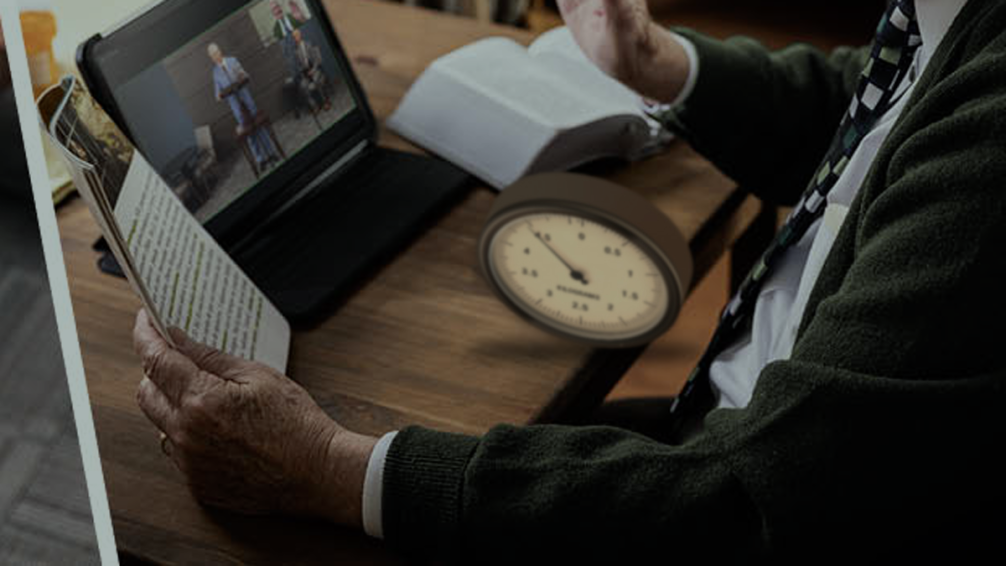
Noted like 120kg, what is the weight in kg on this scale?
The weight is 4.5kg
